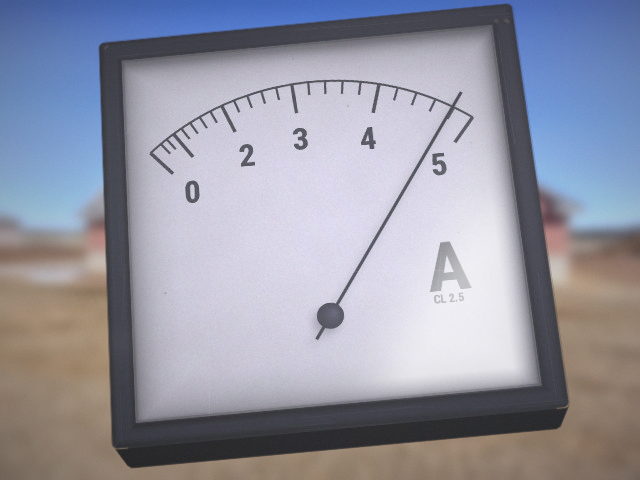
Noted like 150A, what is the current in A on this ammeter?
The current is 4.8A
